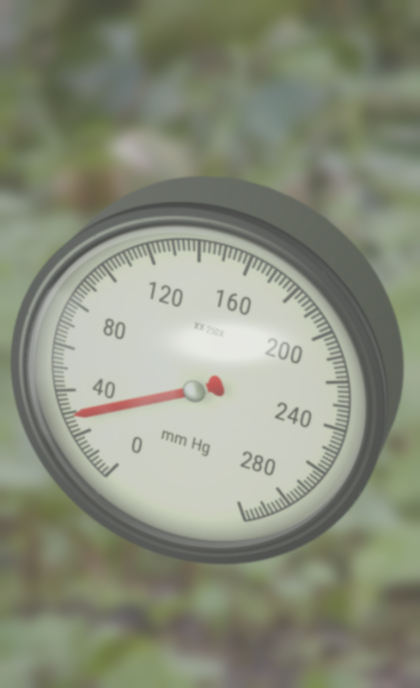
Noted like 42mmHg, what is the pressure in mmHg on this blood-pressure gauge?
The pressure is 30mmHg
